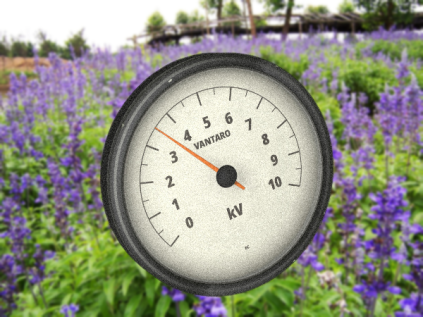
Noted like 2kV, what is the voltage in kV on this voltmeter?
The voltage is 3.5kV
